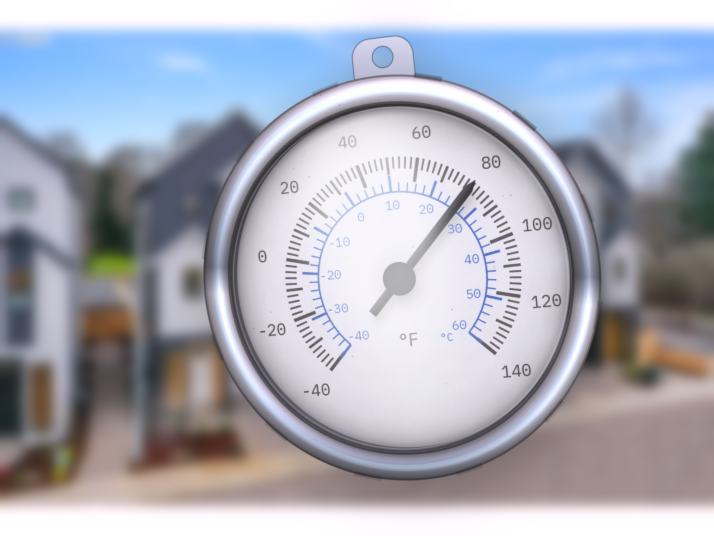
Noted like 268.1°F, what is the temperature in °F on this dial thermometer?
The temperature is 80°F
